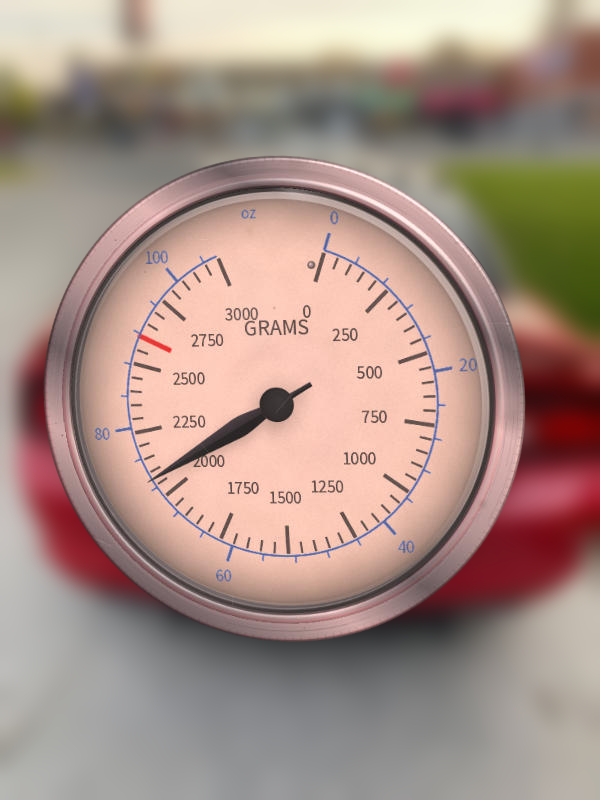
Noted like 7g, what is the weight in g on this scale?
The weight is 2075g
